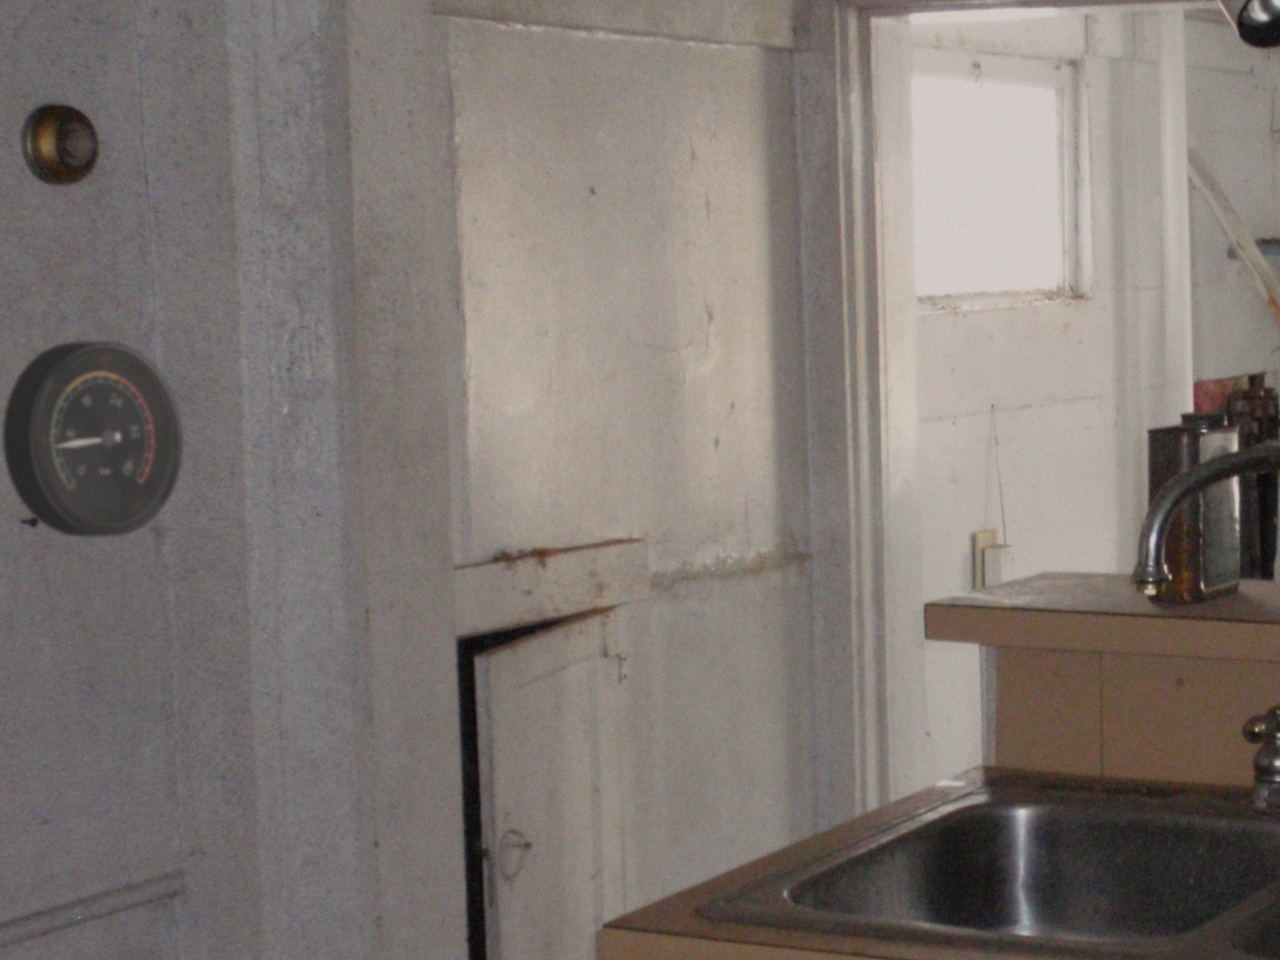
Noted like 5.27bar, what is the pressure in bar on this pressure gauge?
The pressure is 6bar
